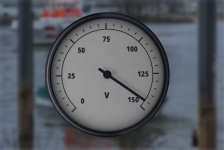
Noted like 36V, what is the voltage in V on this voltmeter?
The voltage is 145V
